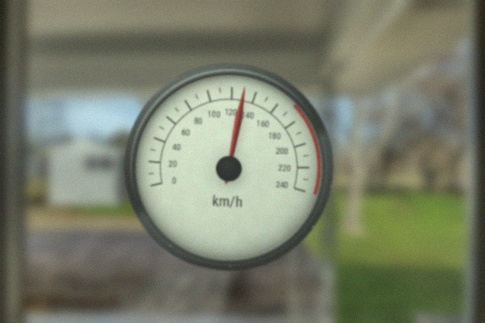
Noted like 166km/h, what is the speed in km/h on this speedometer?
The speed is 130km/h
